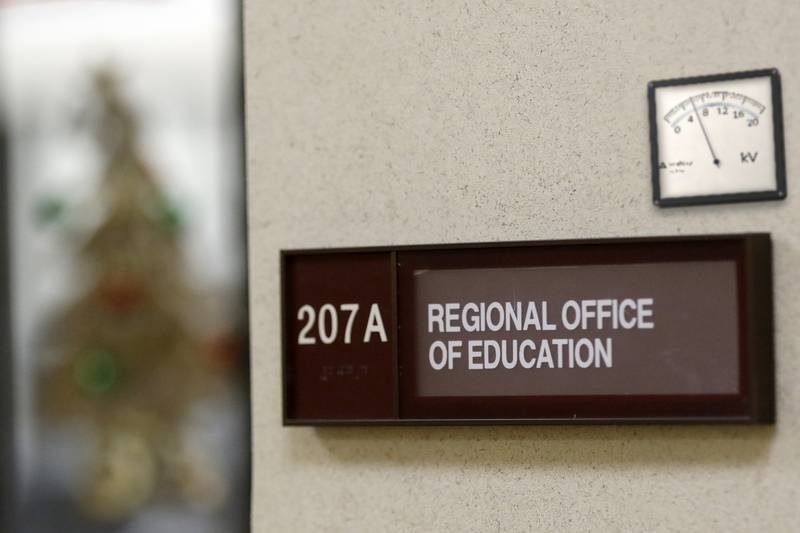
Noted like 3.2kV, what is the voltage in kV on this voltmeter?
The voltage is 6kV
